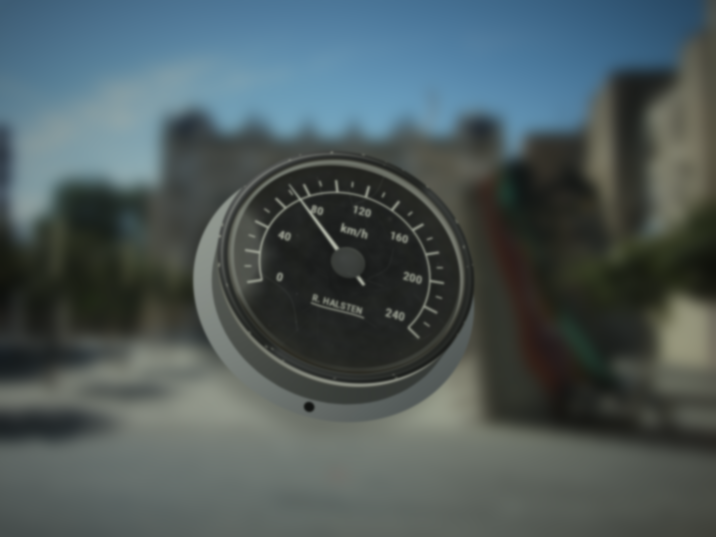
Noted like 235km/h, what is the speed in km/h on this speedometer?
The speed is 70km/h
